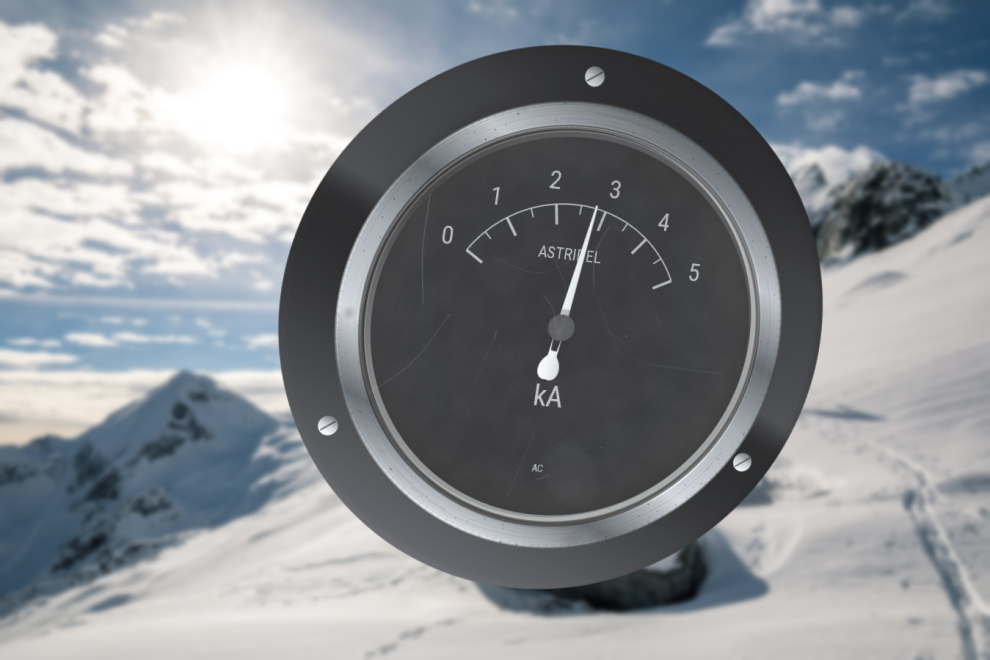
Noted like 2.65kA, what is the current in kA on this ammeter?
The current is 2.75kA
